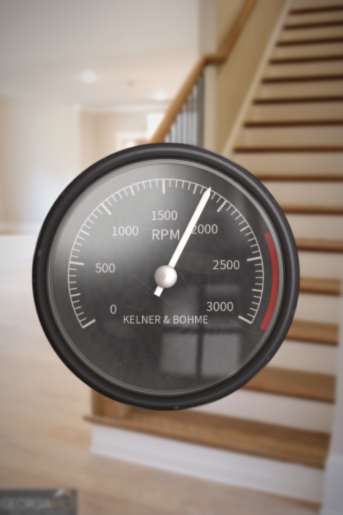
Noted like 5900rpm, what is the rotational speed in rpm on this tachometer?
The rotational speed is 1850rpm
